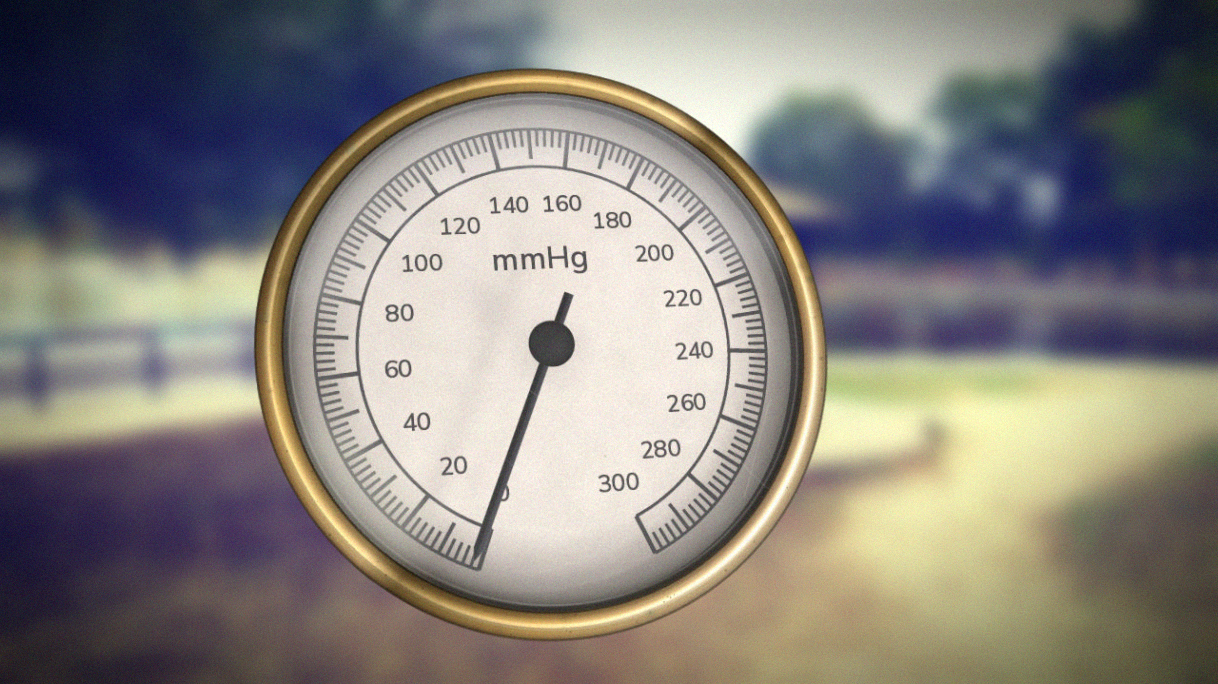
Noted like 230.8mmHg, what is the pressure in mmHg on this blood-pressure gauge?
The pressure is 2mmHg
